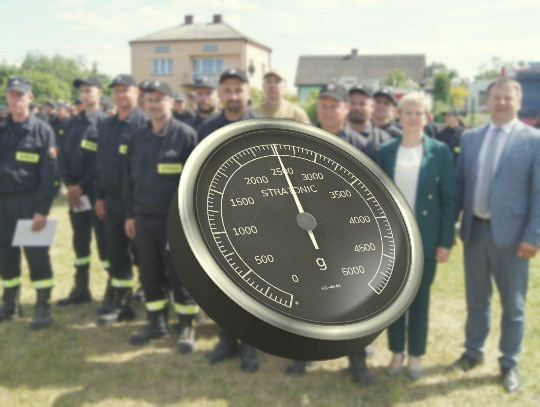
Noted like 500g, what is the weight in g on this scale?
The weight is 2500g
